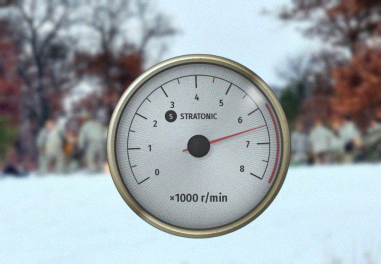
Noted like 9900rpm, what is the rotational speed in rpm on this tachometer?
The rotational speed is 6500rpm
